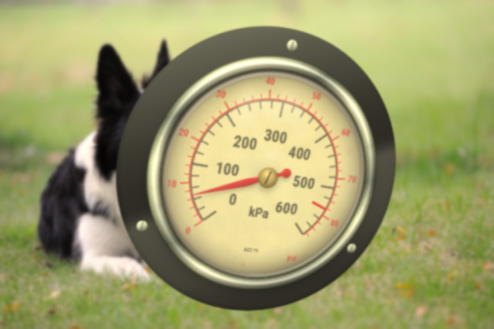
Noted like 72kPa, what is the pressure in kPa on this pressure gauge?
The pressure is 50kPa
